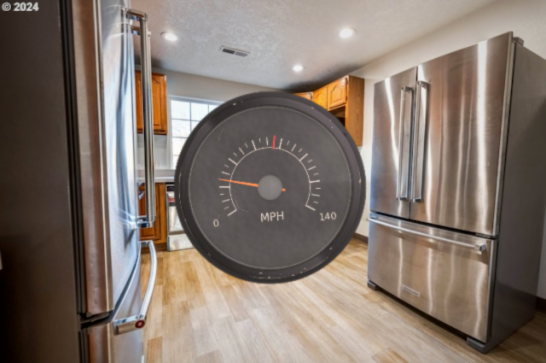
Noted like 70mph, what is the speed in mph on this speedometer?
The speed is 25mph
